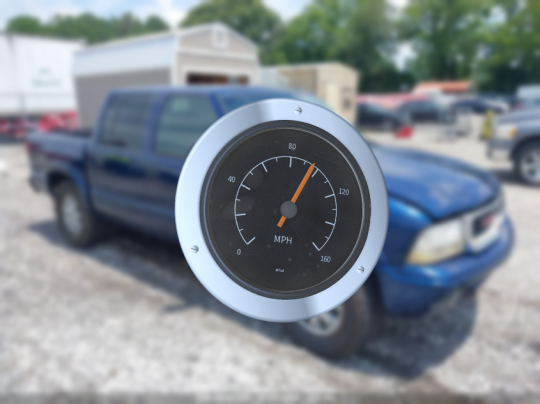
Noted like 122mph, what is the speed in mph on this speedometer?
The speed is 95mph
